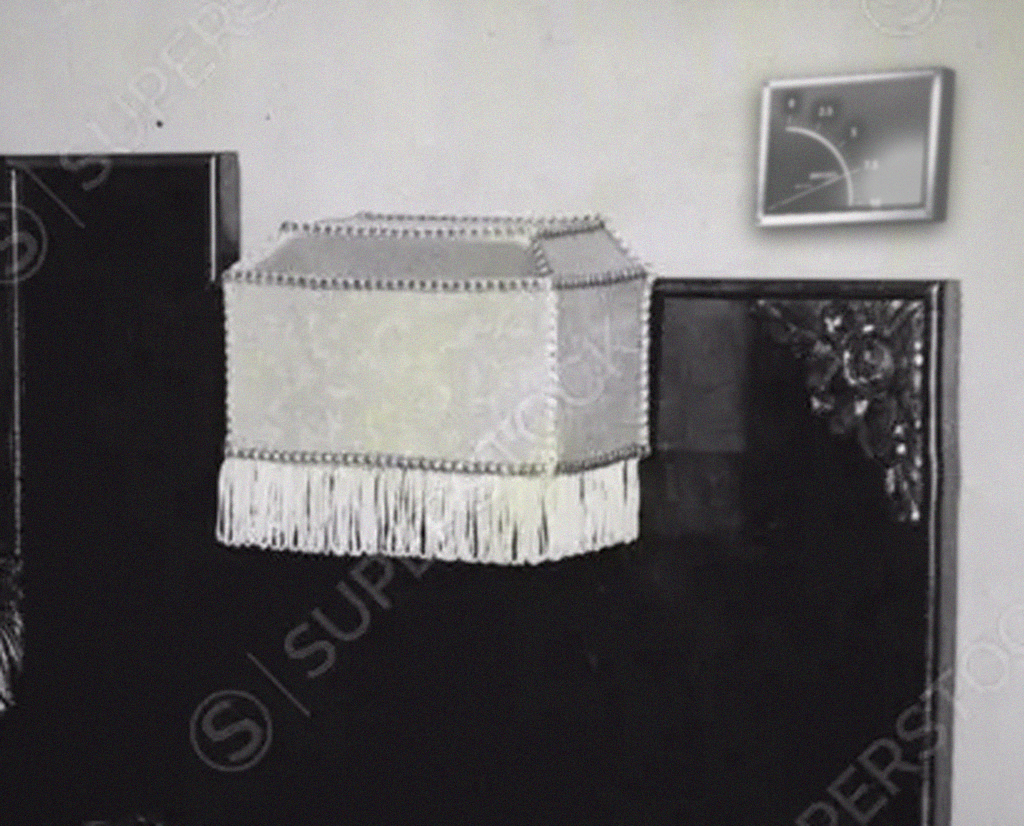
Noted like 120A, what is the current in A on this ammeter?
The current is 7.5A
